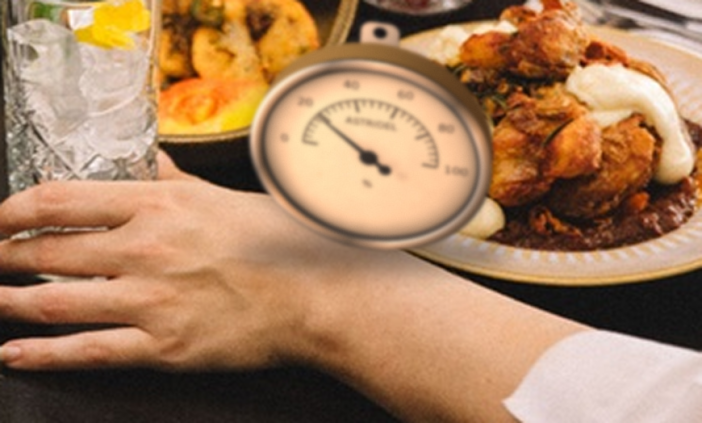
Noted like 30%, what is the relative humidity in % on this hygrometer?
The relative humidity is 20%
